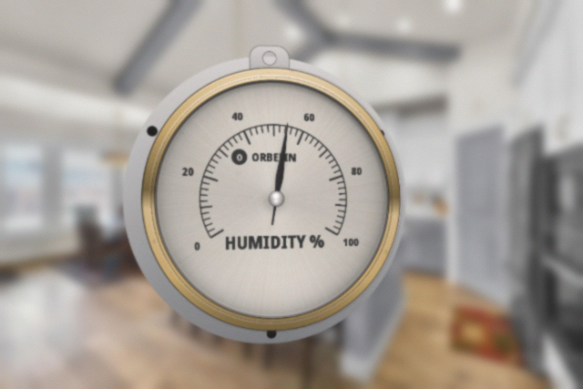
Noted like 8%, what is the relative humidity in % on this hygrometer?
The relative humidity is 54%
